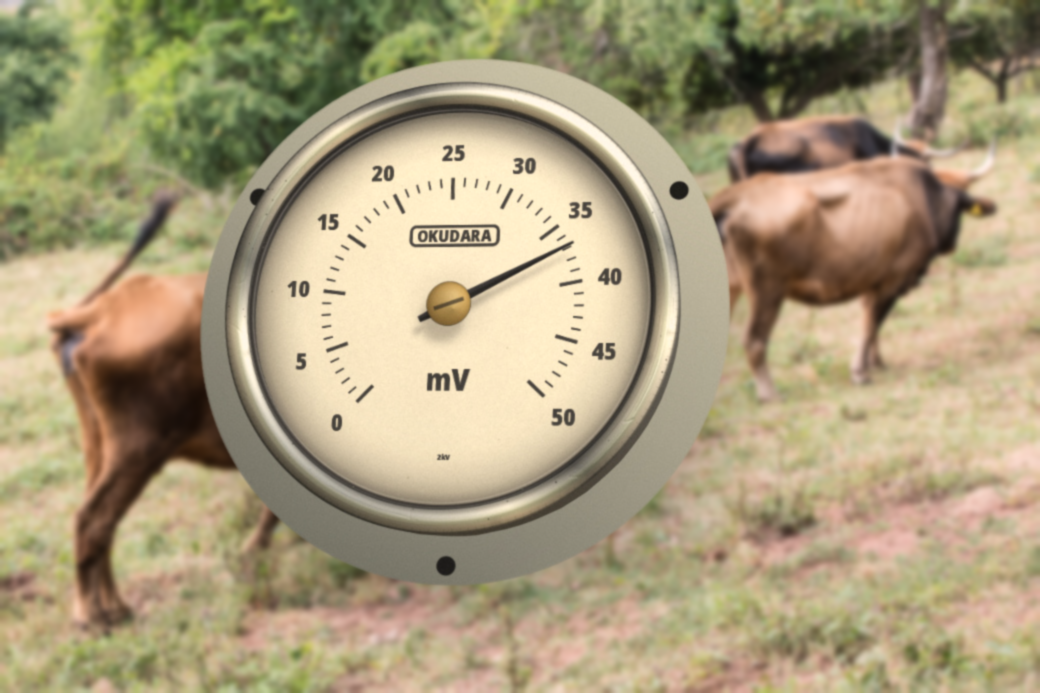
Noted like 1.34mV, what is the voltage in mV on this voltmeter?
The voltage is 37mV
